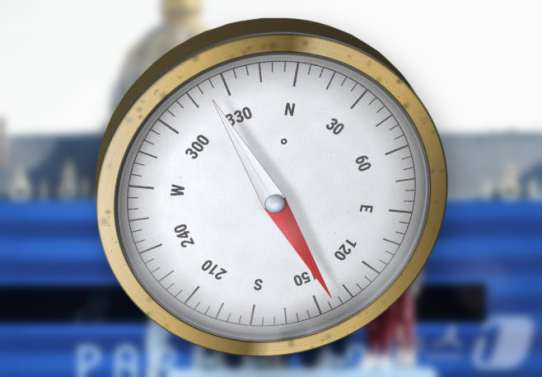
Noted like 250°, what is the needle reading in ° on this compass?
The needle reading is 142.5°
